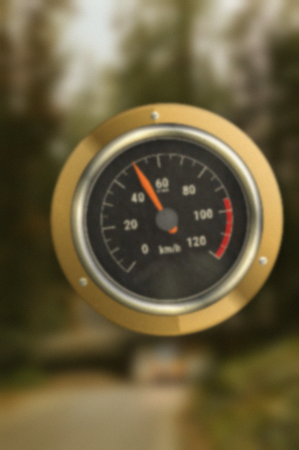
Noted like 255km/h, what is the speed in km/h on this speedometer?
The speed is 50km/h
